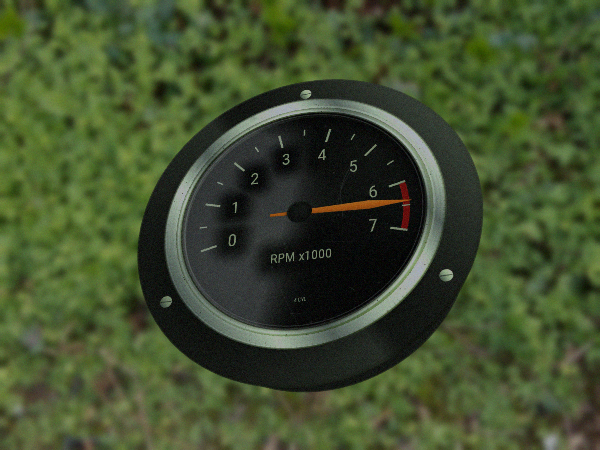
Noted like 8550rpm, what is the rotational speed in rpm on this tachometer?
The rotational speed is 6500rpm
